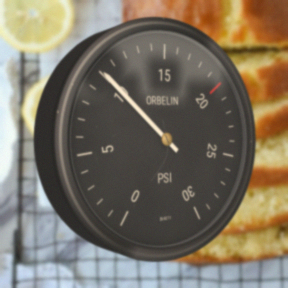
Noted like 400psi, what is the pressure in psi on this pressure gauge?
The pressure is 10psi
